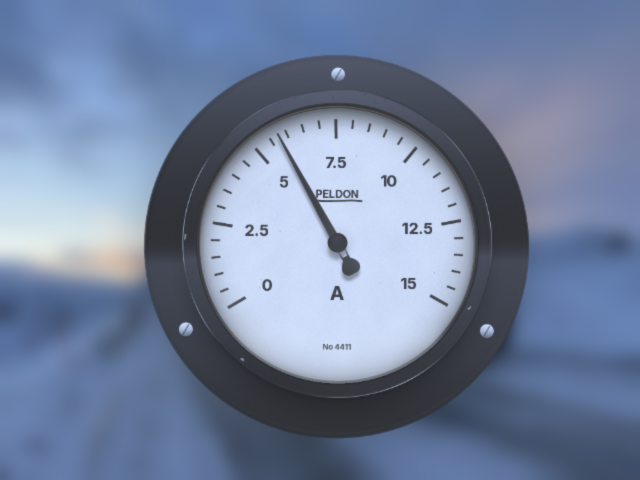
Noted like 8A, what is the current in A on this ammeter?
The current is 5.75A
